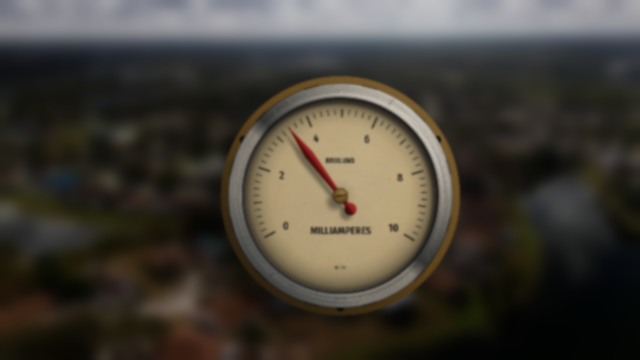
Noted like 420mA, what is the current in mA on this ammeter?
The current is 3.4mA
